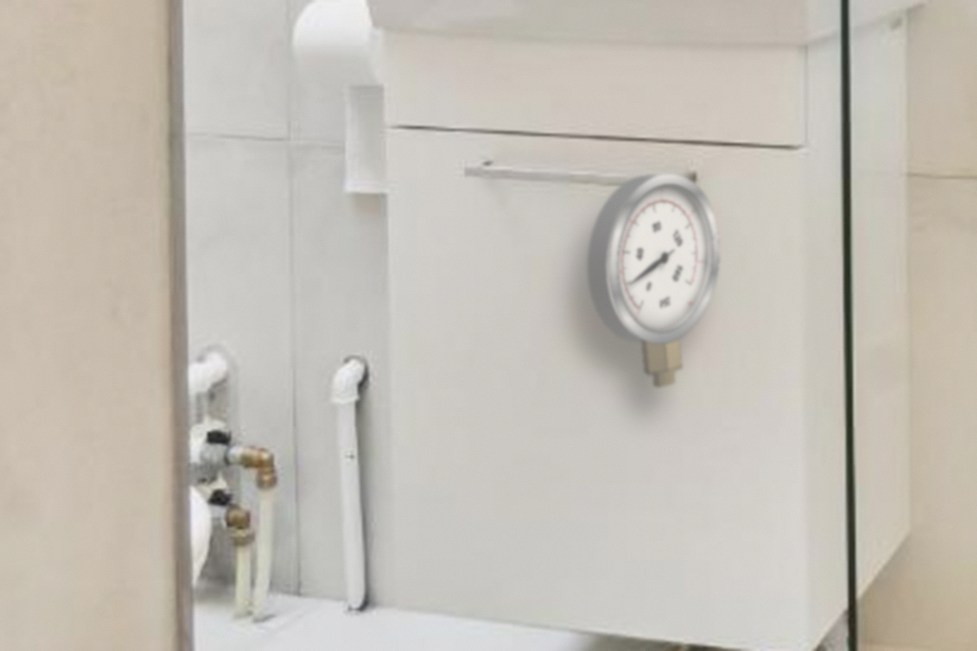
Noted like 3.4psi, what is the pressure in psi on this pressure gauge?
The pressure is 20psi
